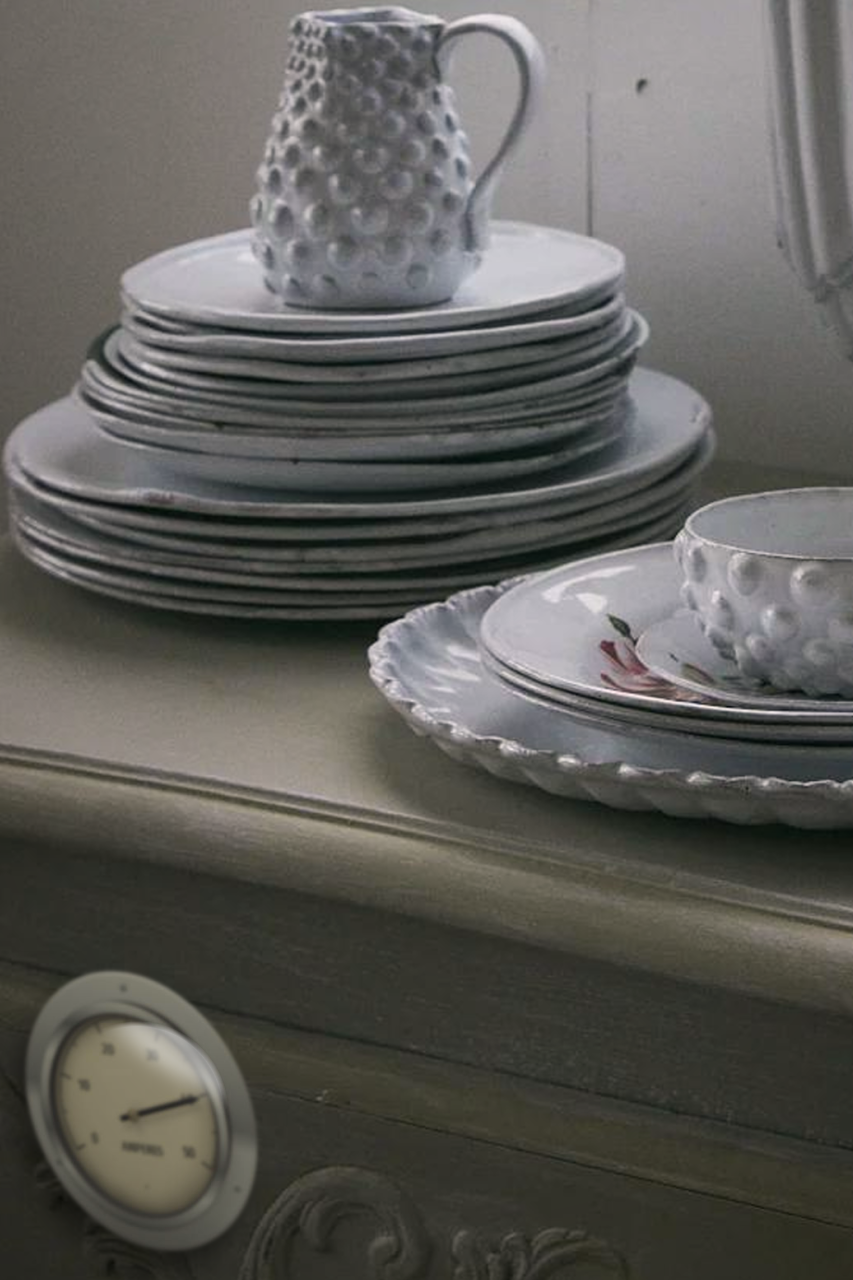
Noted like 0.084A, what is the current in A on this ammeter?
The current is 40A
